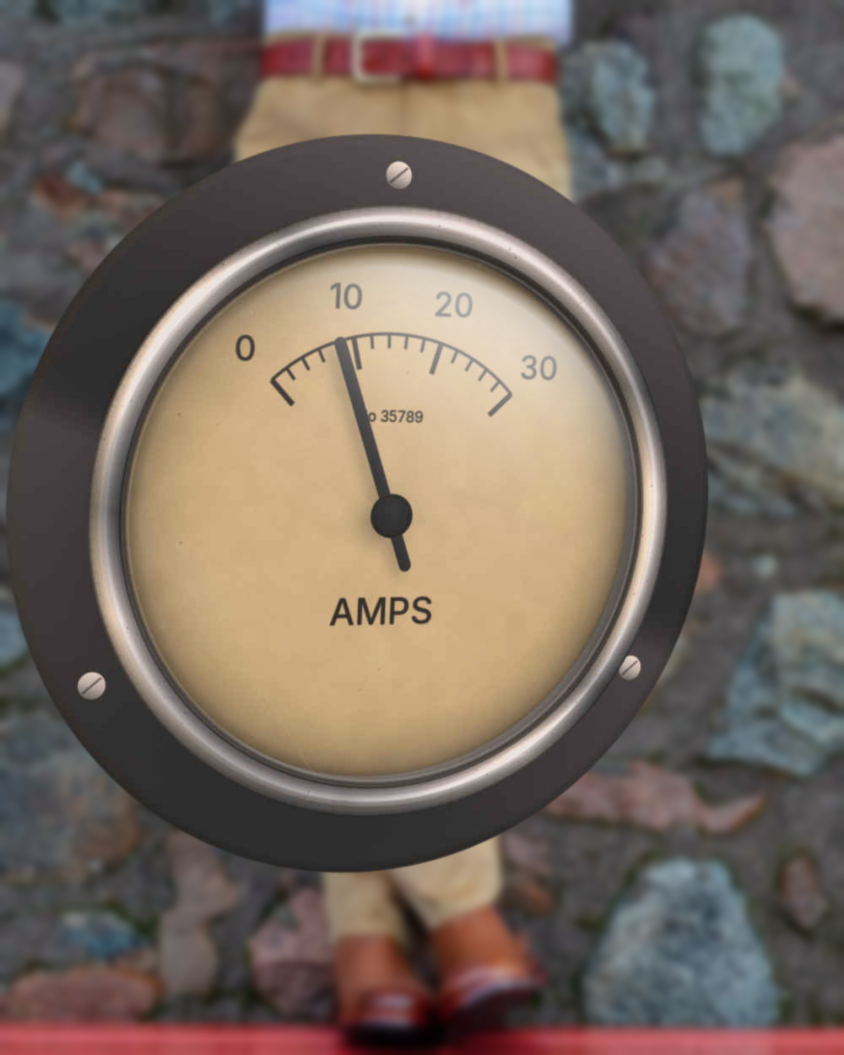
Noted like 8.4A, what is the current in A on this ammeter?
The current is 8A
